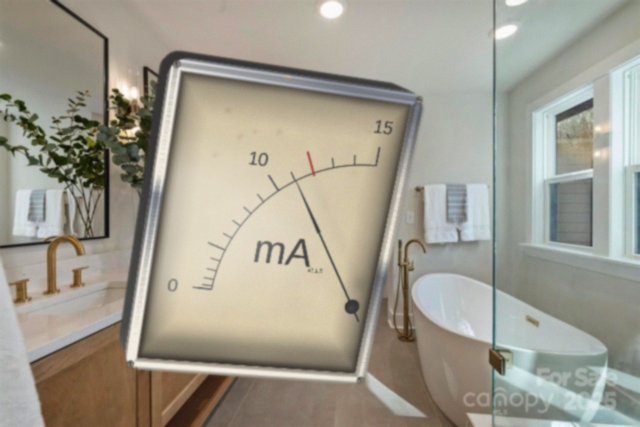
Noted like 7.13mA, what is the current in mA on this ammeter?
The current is 11mA
